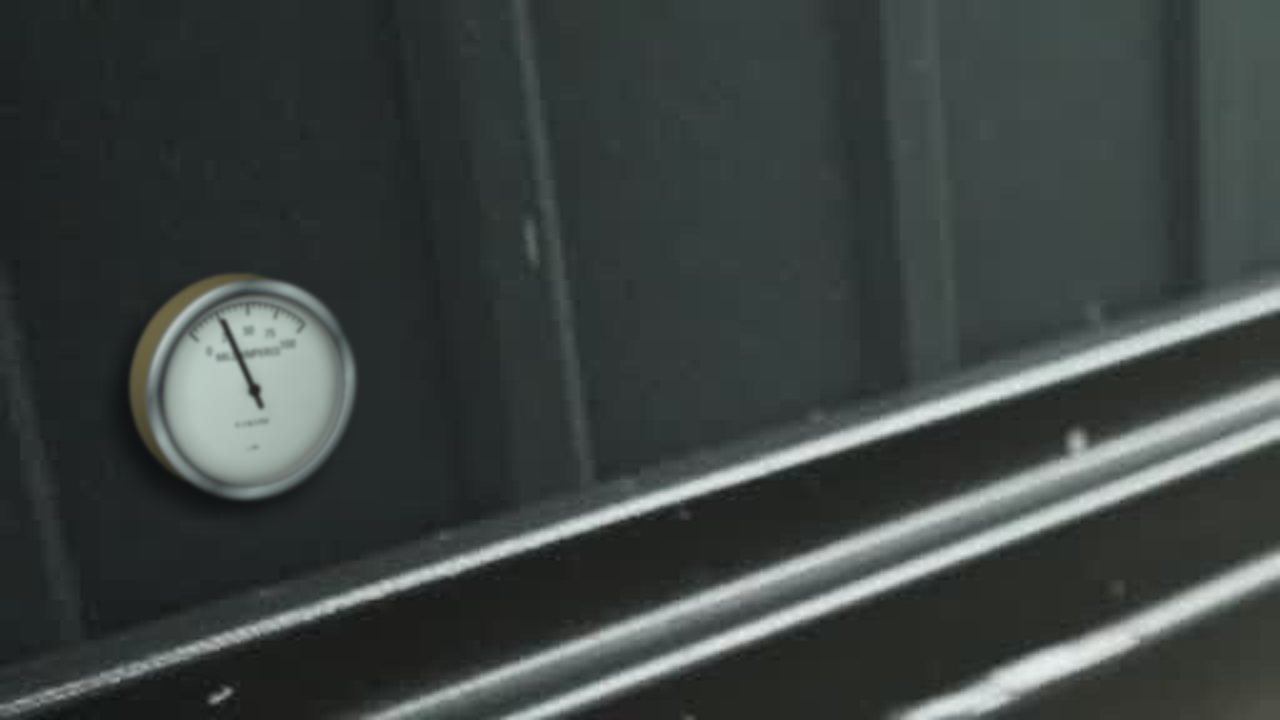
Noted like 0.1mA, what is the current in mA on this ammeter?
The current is 25mA
